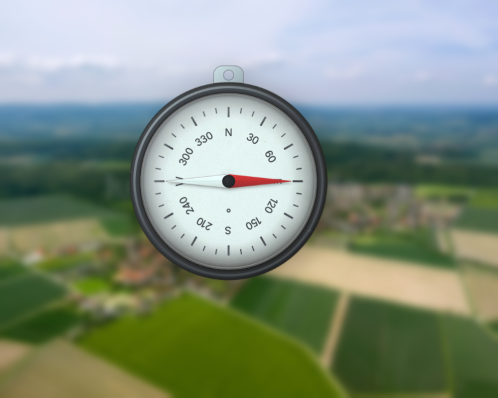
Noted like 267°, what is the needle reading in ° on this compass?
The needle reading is 90°
